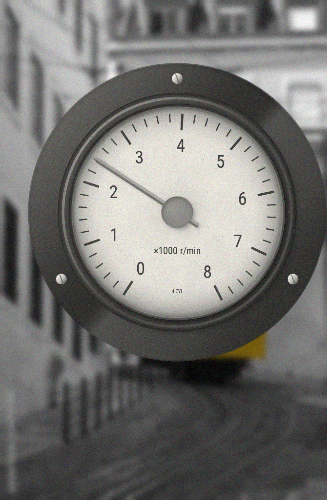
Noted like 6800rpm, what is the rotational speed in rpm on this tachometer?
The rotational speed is 2400rpm
